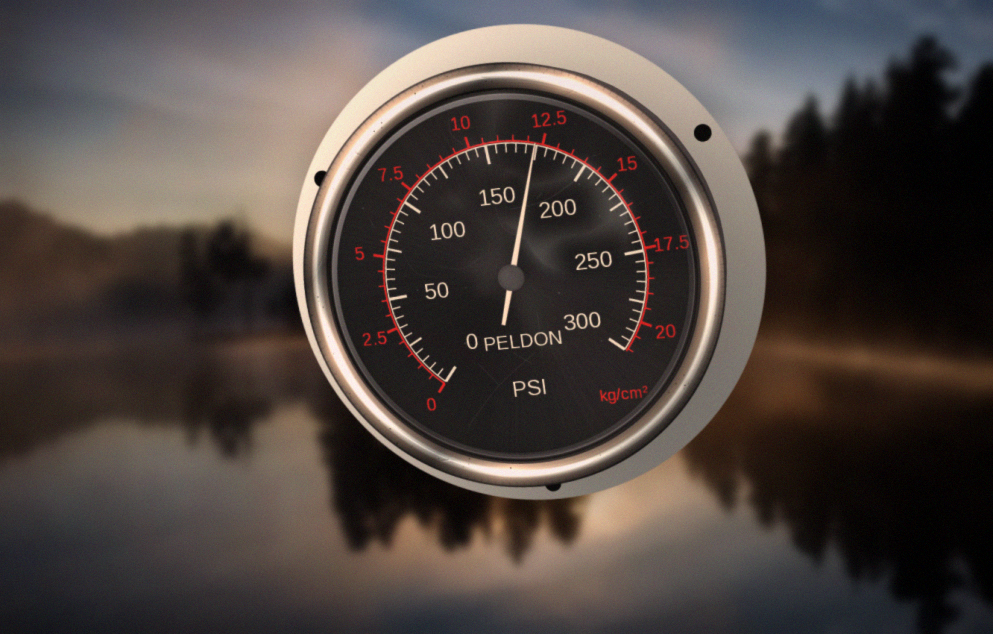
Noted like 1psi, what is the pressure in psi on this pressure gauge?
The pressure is 175psi
